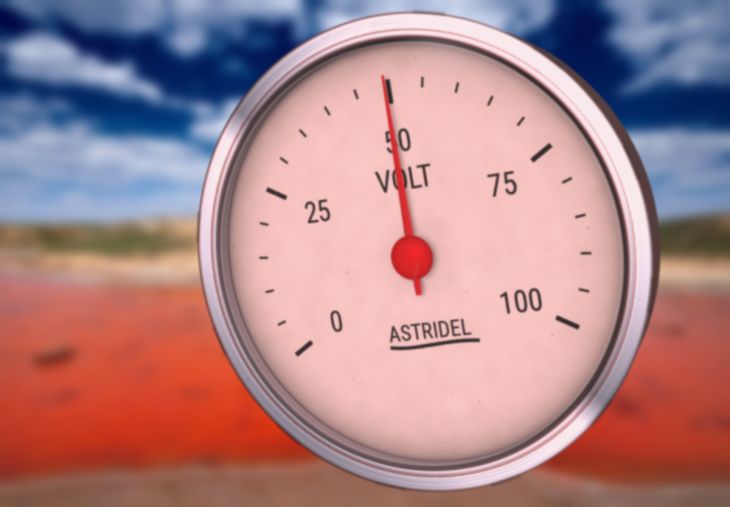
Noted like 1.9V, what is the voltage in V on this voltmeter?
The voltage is 50V
